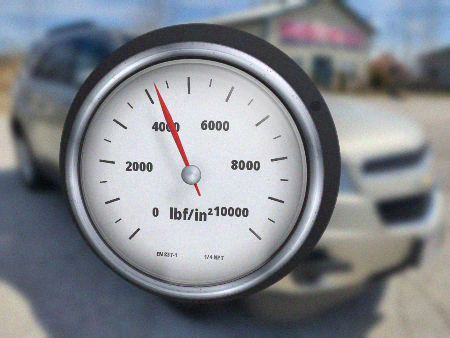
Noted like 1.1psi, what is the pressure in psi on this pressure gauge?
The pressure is 4250psi
